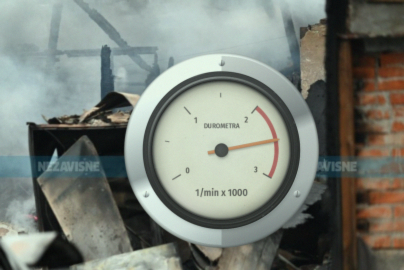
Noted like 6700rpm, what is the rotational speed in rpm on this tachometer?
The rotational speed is 2500rpm
